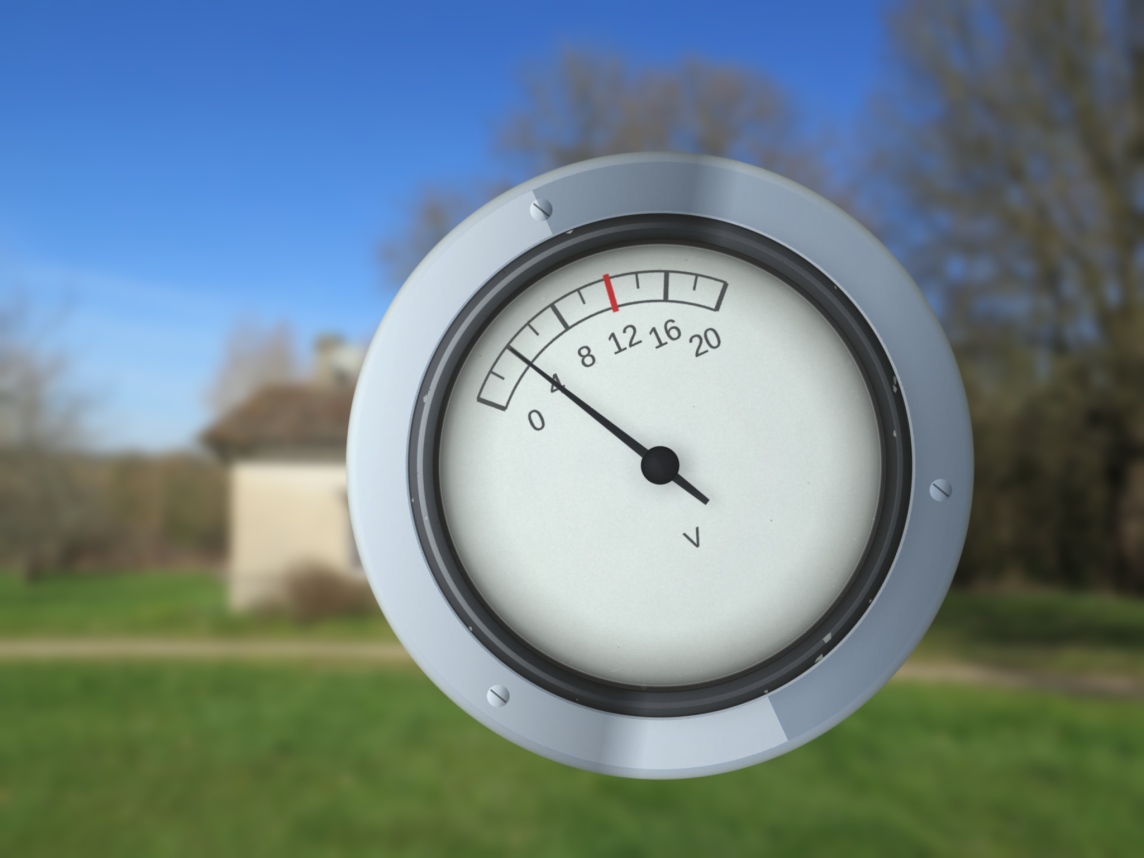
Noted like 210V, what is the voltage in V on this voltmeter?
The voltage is 4V
